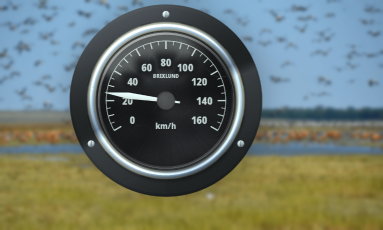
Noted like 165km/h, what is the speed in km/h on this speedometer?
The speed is 25km/h
